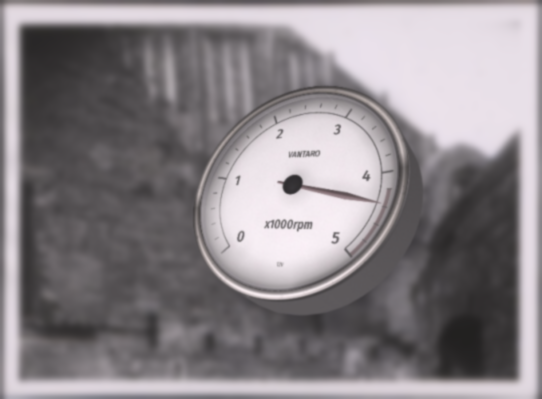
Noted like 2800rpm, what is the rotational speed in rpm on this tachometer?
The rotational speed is 4400rpm
